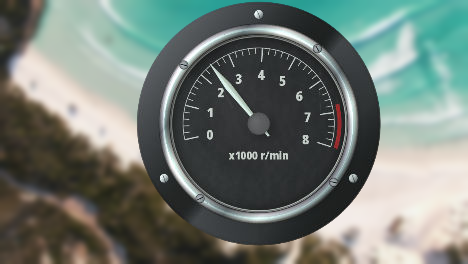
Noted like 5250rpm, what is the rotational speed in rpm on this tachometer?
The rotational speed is 2400rpm
